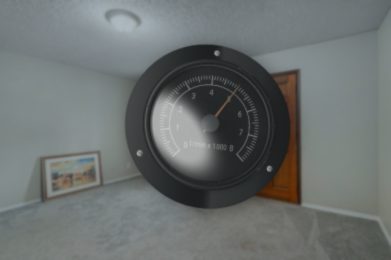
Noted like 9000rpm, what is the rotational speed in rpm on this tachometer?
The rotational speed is 5000rpm
